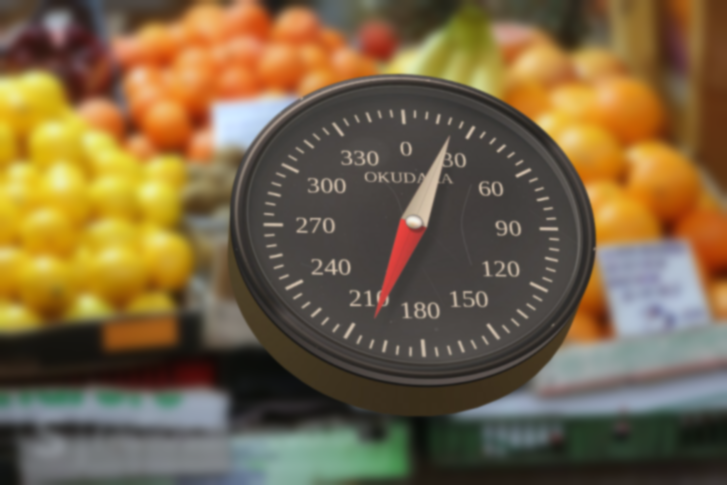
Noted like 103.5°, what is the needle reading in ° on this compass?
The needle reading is 202.5°
